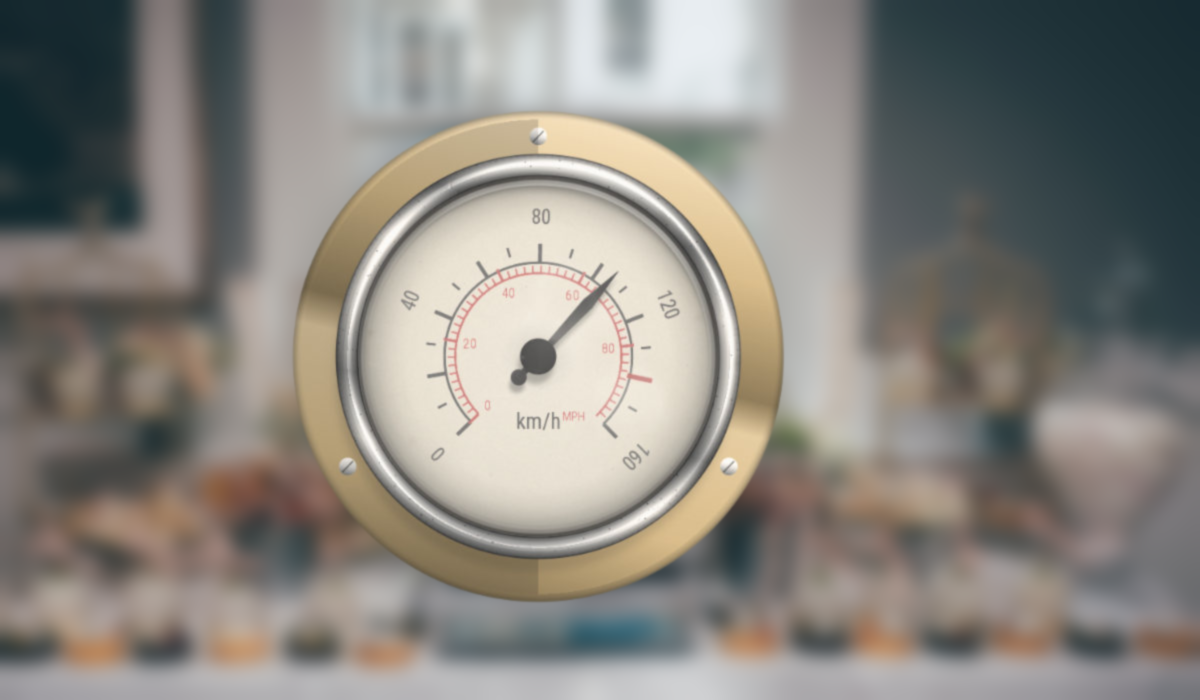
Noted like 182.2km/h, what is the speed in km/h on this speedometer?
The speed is 105km/h
